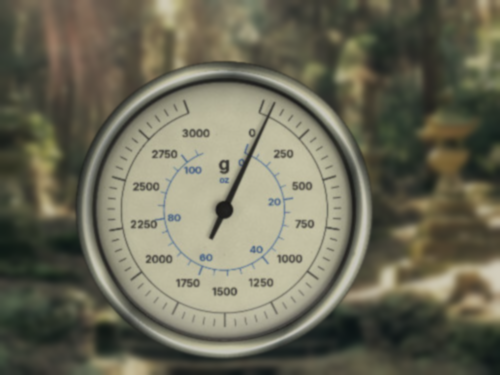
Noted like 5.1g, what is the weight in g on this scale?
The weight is 50g
